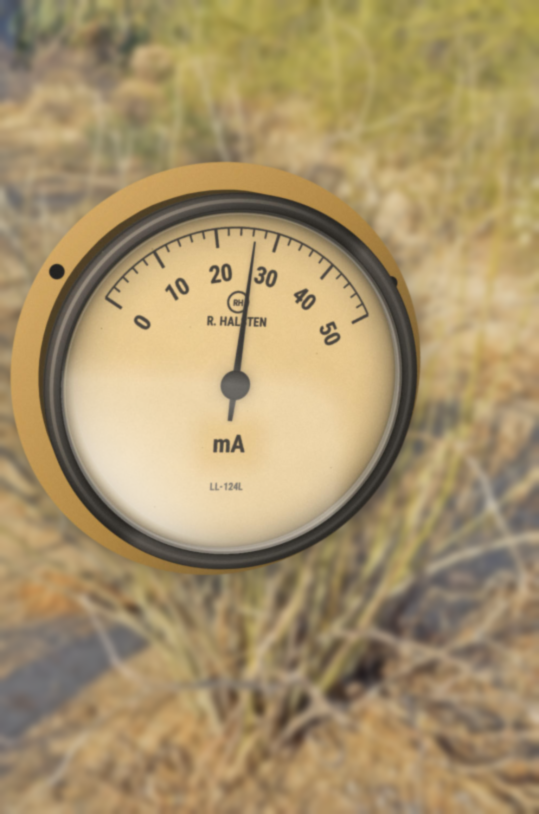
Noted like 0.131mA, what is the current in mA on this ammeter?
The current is 26mA
